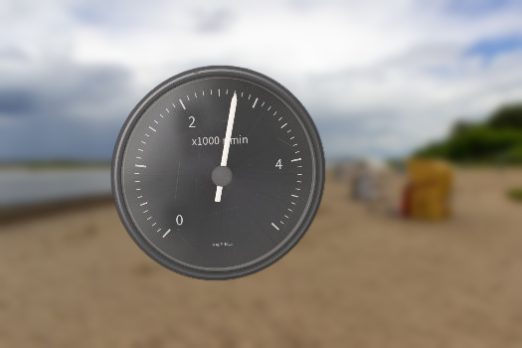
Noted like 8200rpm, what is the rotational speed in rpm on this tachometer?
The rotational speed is 2700rpm
